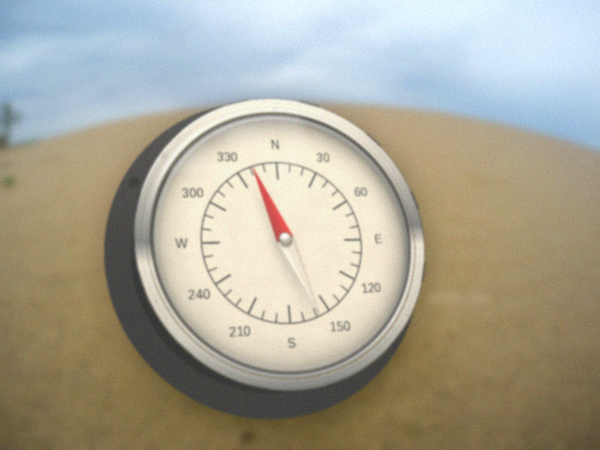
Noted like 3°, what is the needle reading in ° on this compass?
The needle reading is 340°
